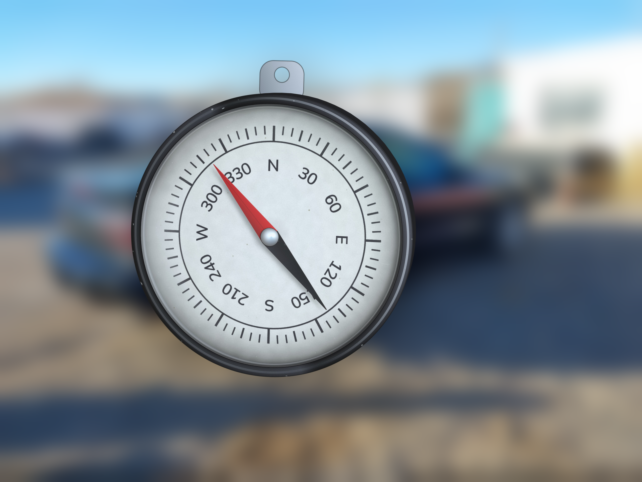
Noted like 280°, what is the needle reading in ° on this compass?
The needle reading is 320°
